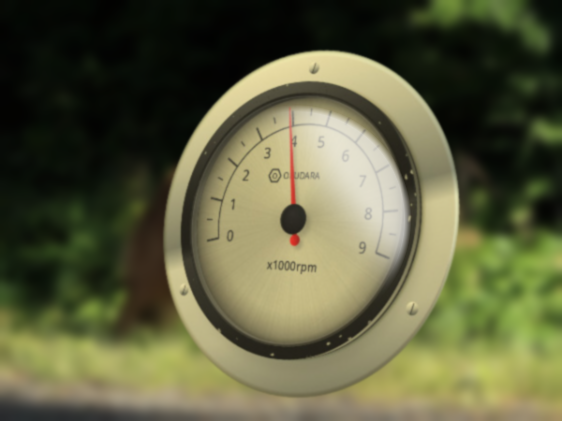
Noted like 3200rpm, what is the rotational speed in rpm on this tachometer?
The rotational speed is 4000rpm
